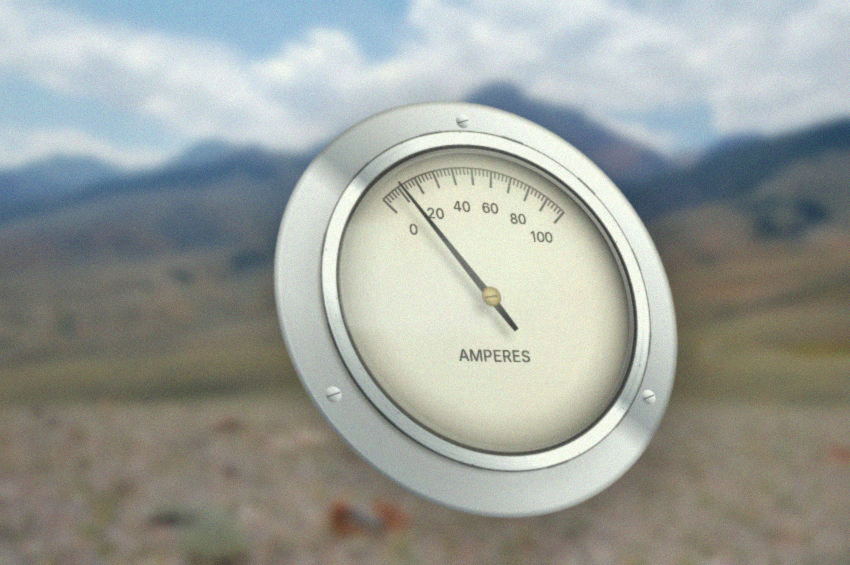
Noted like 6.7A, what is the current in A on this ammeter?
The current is 10A
